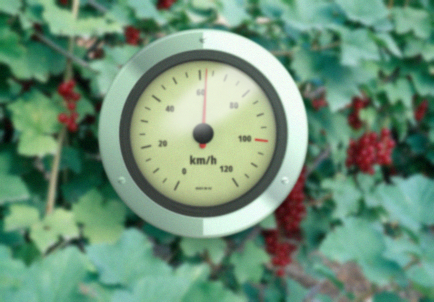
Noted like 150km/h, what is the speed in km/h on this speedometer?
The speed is 62.5km/h
